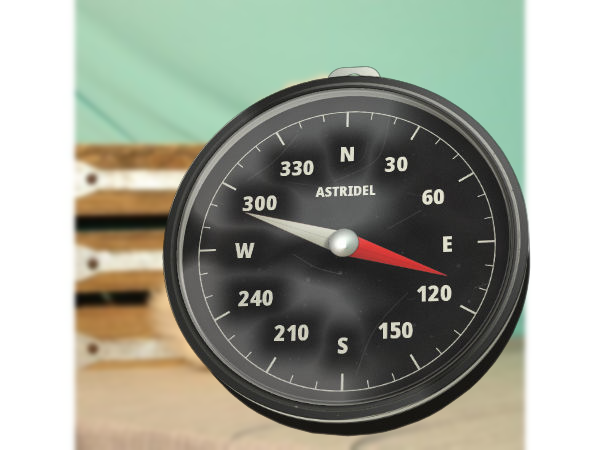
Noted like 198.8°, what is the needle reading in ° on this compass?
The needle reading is 110°
